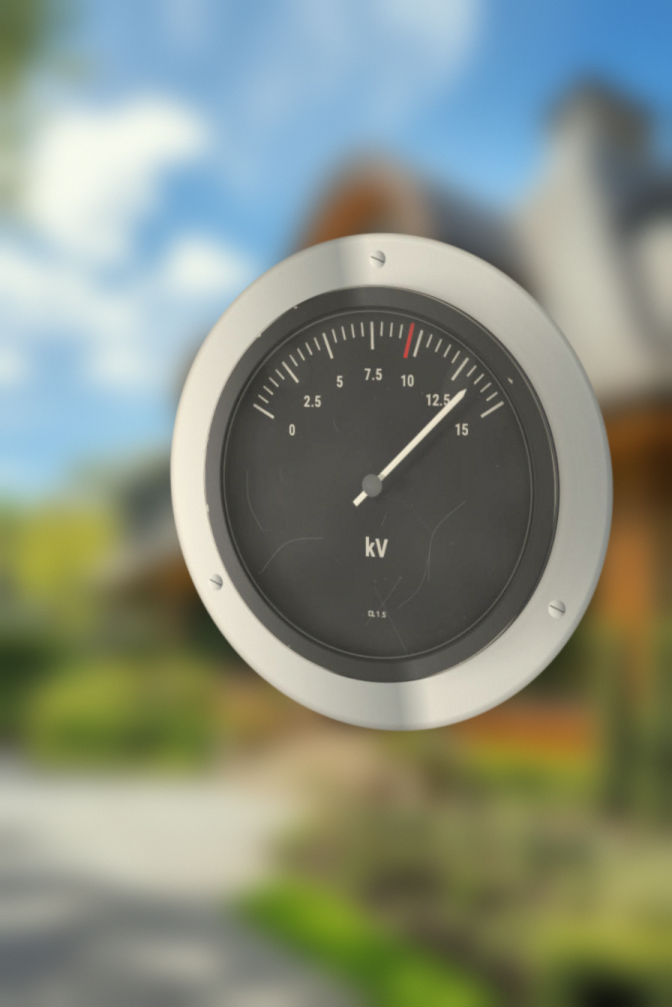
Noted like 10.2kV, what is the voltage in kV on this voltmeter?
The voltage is 13.5kV
